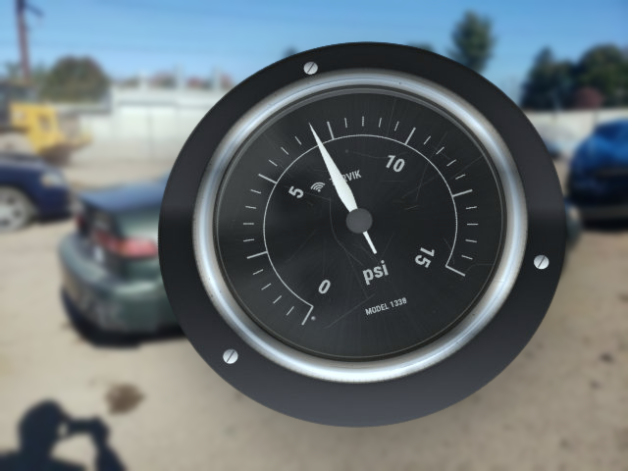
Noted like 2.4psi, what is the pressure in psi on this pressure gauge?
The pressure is 7psi
